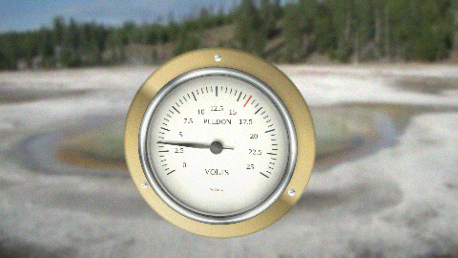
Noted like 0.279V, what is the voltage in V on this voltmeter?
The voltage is 3.5V
